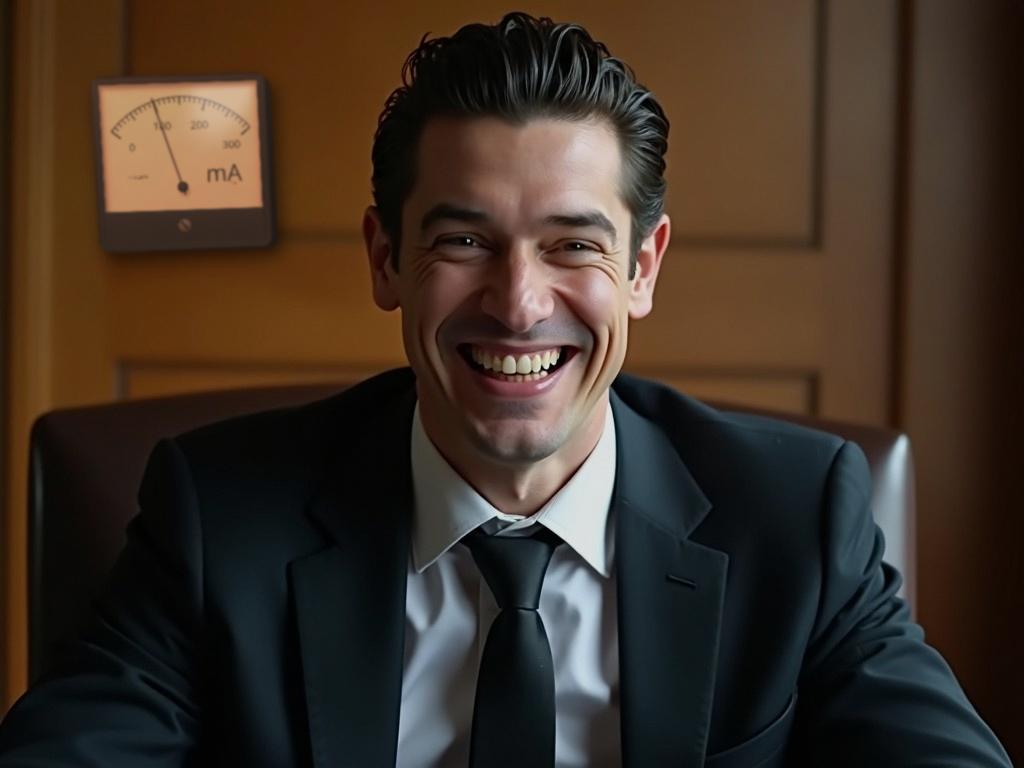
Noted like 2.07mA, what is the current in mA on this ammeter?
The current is 100mA
